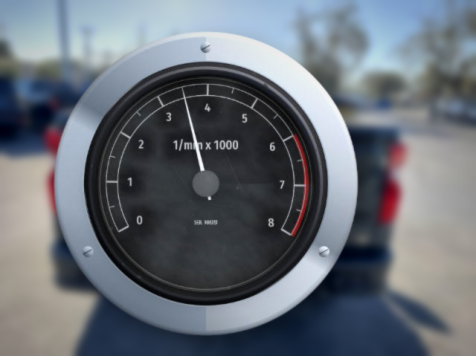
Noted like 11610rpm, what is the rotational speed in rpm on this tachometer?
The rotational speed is 3500rpm
